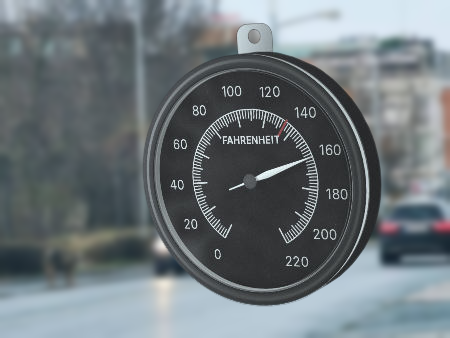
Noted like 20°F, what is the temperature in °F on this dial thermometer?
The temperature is 160°F
